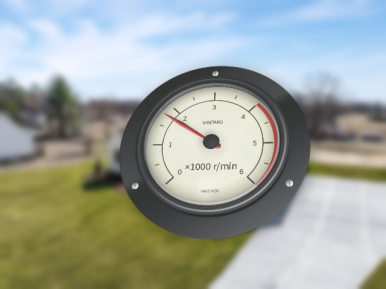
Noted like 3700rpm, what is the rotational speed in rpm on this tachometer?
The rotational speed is 1750rpm
